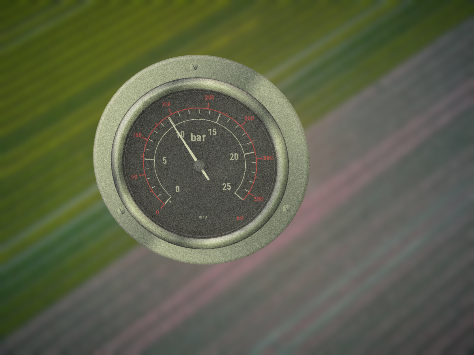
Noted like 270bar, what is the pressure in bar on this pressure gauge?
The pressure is 10bar
